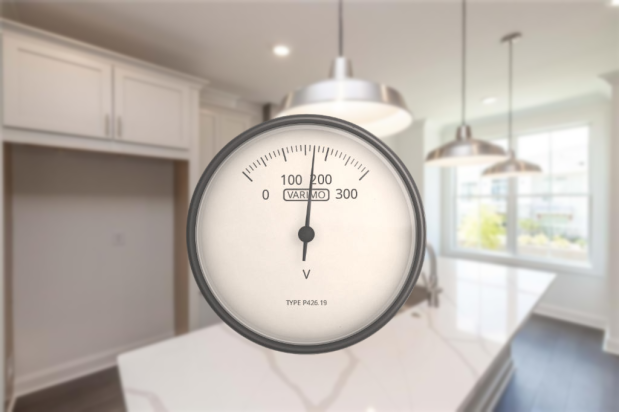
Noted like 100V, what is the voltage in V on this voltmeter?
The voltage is 170V
